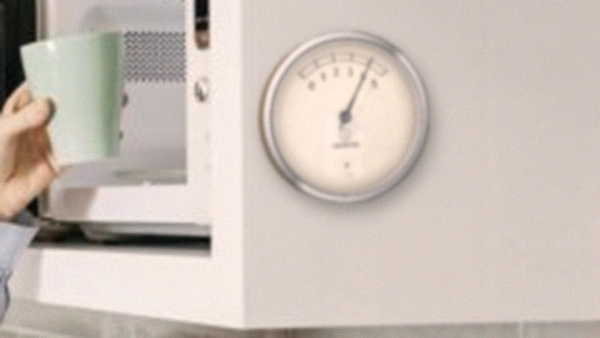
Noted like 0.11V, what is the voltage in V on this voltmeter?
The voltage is 4V
